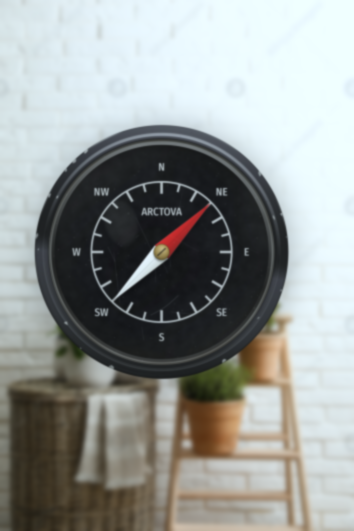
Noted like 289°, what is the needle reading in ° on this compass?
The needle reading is 45°
